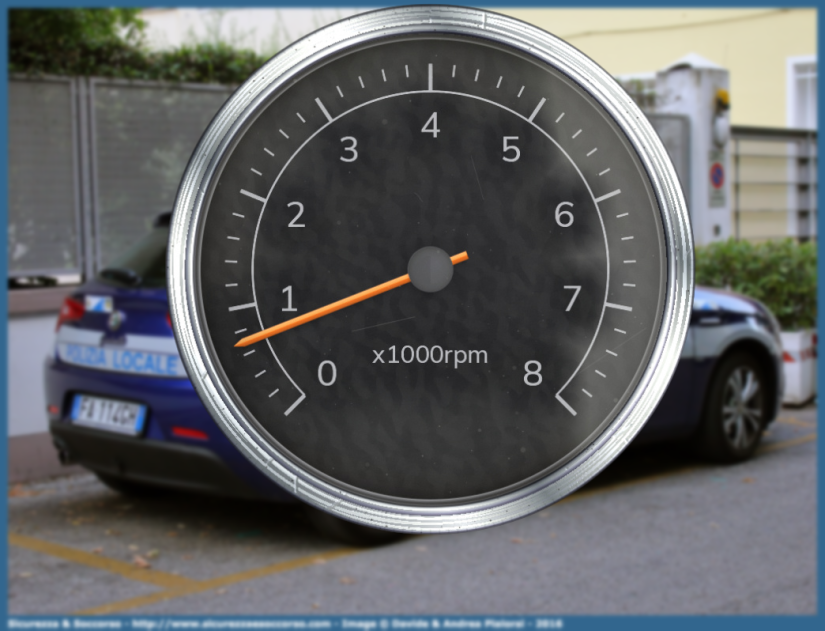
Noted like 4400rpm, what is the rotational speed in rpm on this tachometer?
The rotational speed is 700rpm
